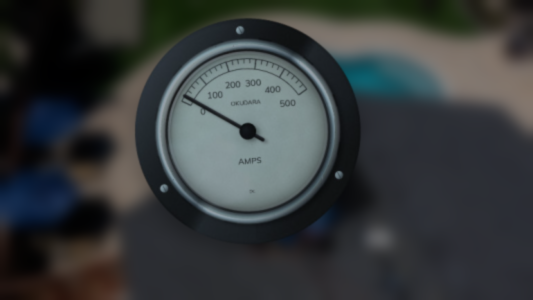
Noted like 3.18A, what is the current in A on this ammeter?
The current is 20A
